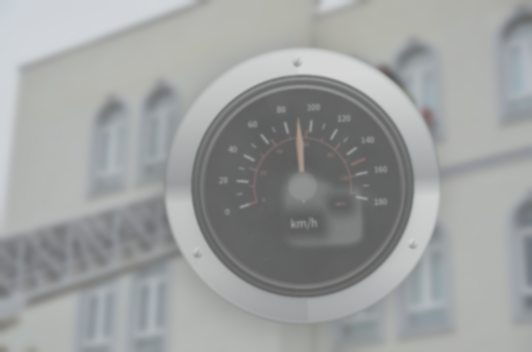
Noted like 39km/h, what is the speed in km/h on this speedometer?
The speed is 90km/h
